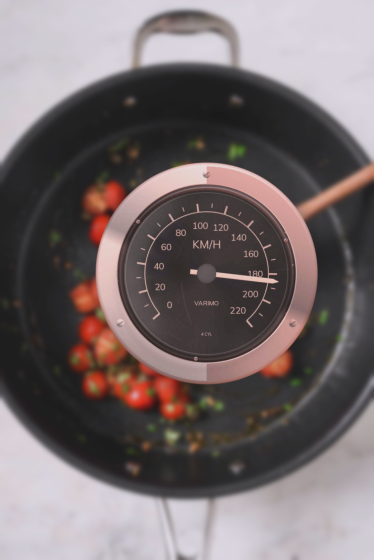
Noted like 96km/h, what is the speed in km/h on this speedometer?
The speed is 185km/h
